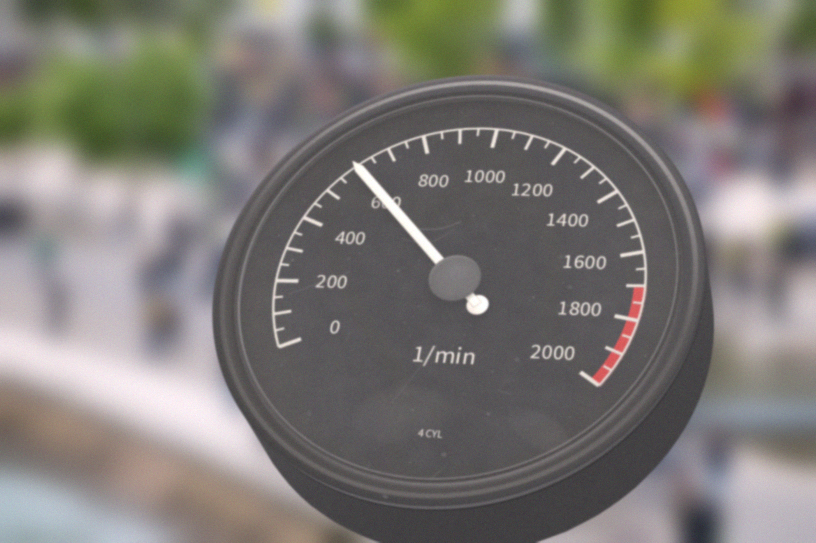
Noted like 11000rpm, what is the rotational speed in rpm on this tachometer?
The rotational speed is 600rpm
